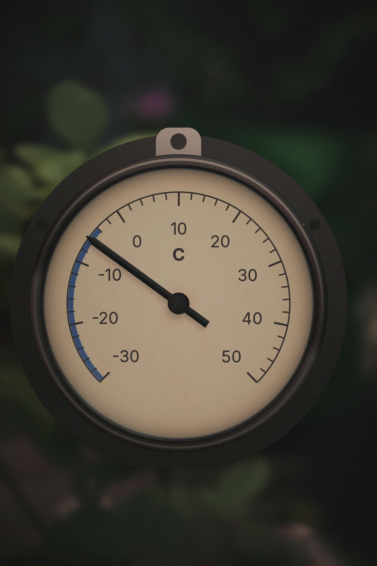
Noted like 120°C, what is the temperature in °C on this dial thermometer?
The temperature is -6°C
